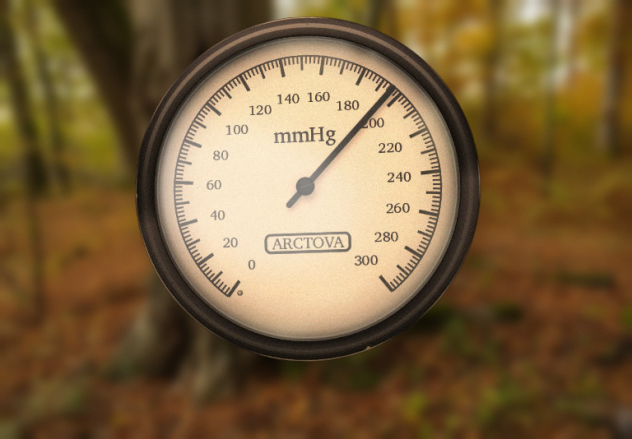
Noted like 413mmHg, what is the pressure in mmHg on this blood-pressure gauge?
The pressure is 196mmHg
